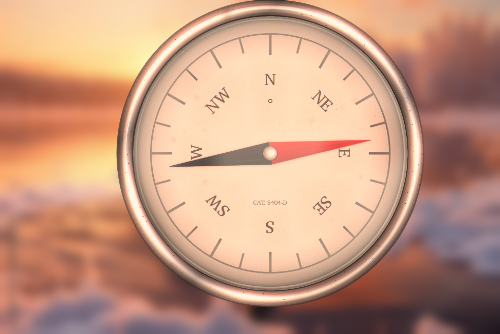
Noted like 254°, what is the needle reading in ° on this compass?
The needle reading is 82.5°
